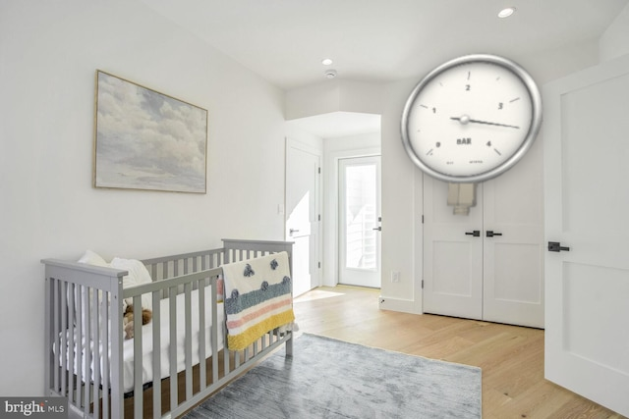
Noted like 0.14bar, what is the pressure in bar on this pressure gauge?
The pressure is 3.5bar
